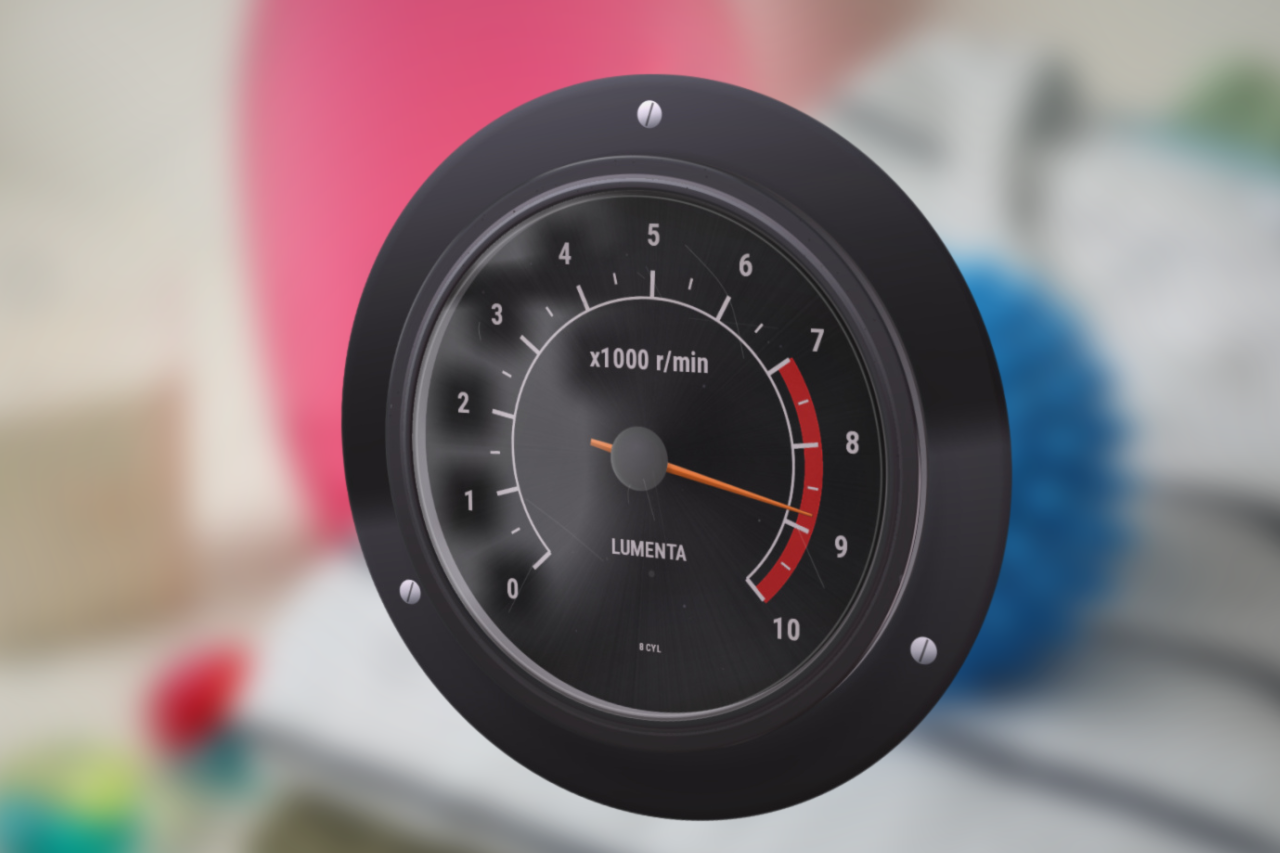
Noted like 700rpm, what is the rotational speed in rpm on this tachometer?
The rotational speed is 8750rpm
